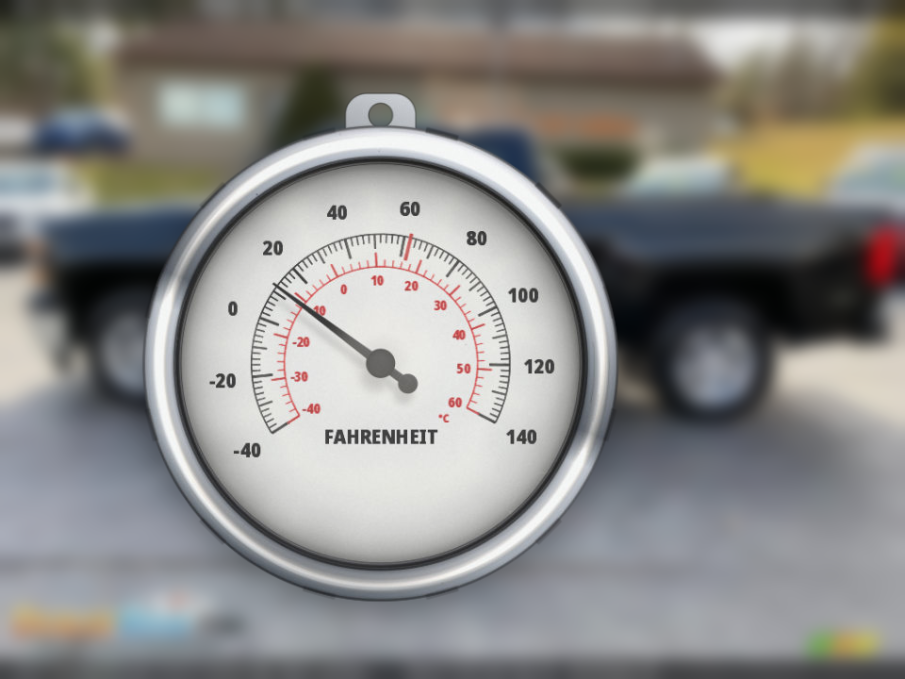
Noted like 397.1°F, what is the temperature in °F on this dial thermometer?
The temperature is 12°F
